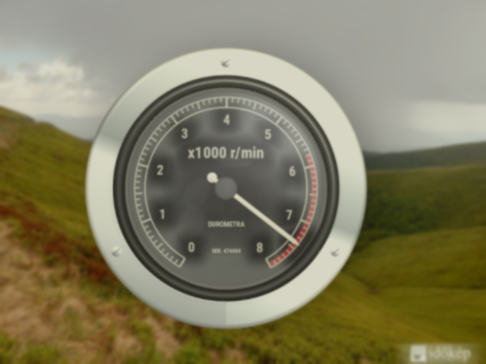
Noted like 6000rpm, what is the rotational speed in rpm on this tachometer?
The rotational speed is 7400rpm
